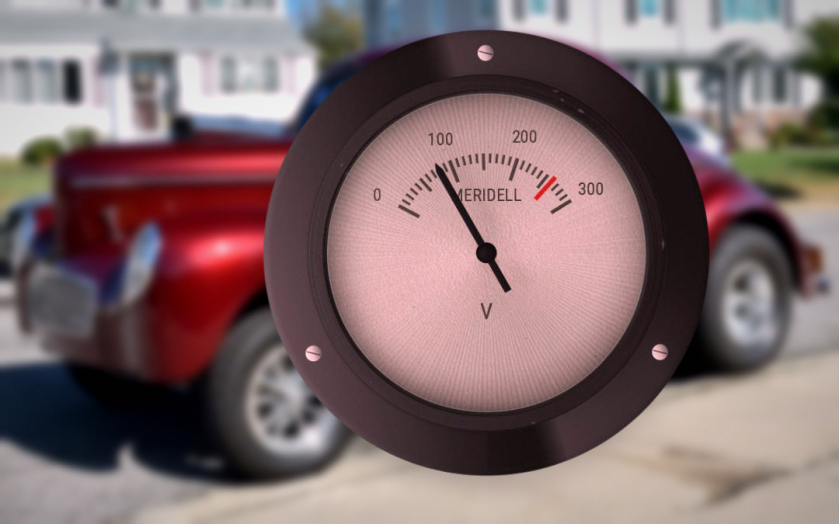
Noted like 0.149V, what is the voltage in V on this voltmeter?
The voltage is 80V
